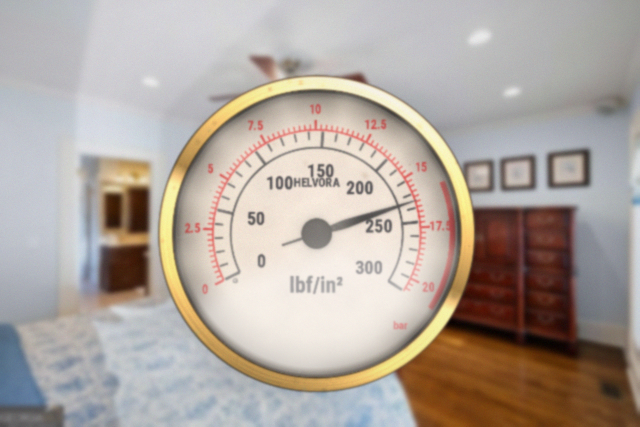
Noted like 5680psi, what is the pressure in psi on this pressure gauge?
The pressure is 235psi
